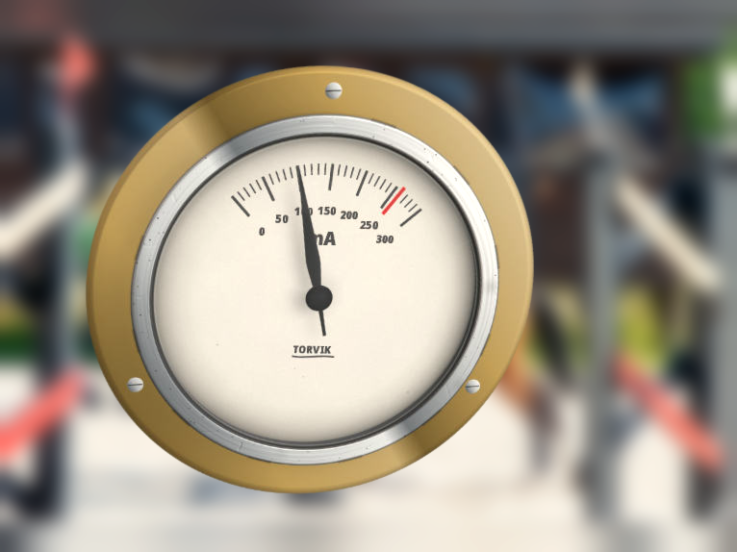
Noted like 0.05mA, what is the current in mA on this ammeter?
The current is 100mA
